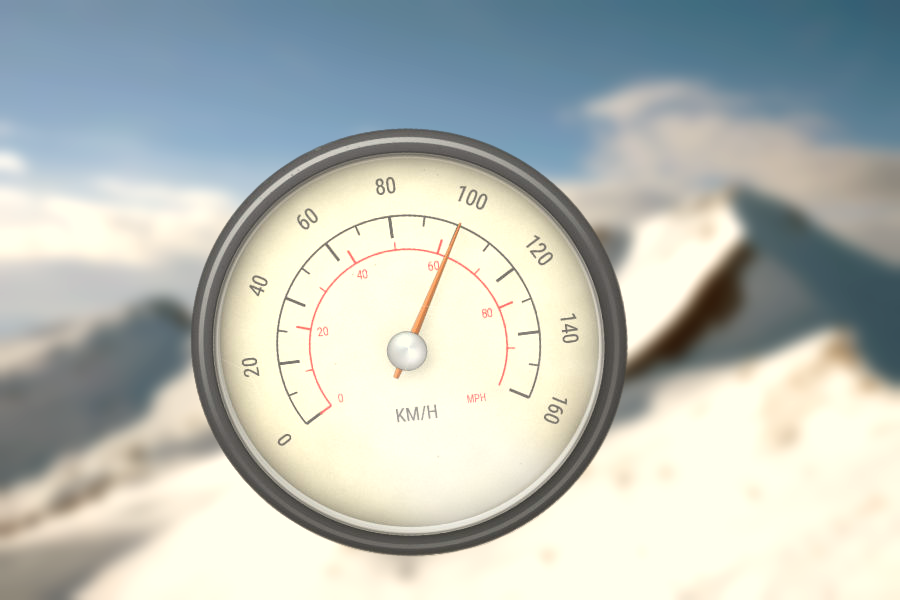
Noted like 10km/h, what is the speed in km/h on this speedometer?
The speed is 100km/h
